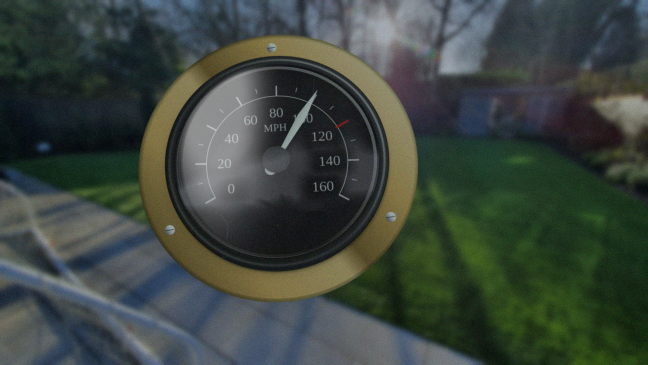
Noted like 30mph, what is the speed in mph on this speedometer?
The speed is 100mph
